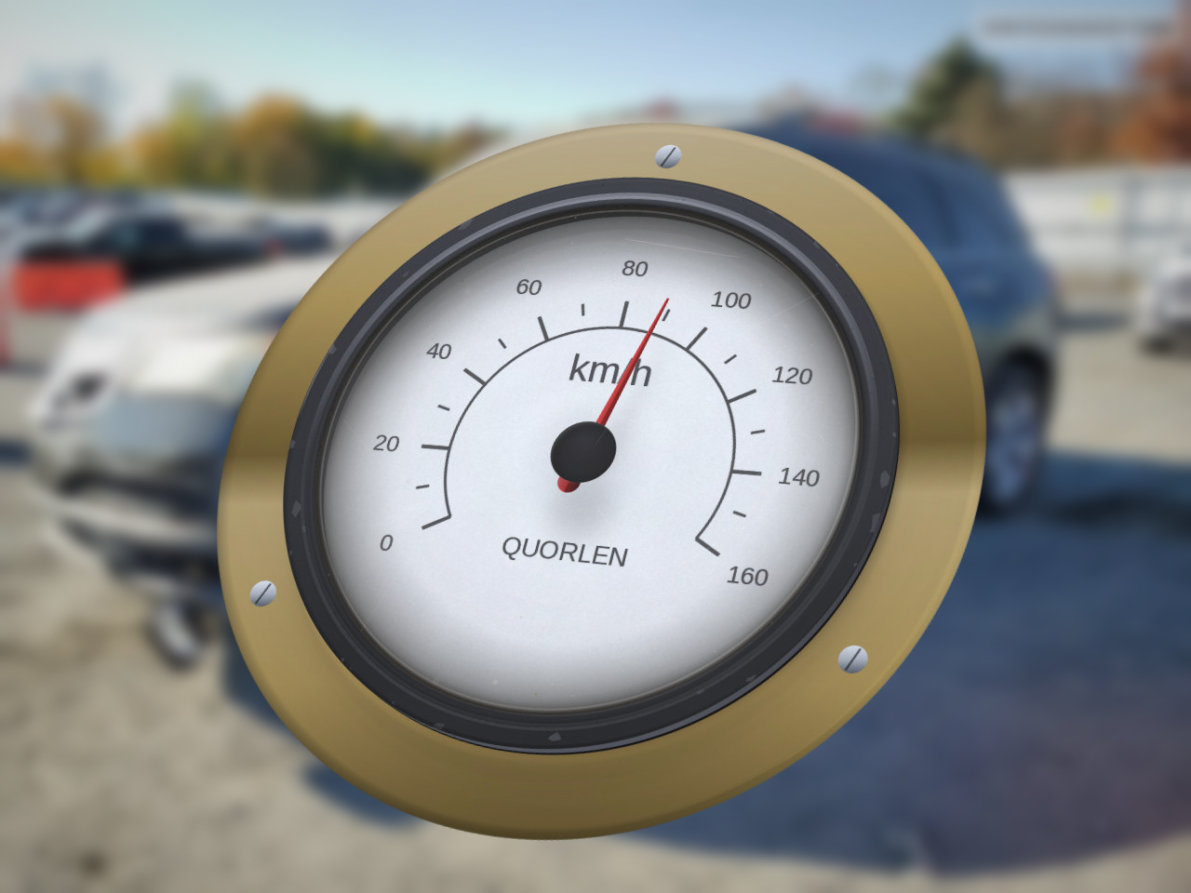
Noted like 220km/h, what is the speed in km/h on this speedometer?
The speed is 90km/h
